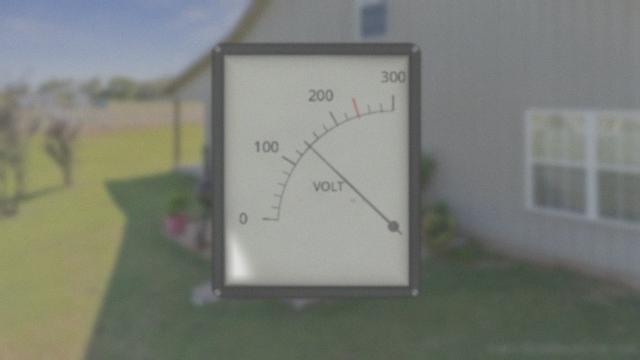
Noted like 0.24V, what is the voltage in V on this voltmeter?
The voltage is 140V
